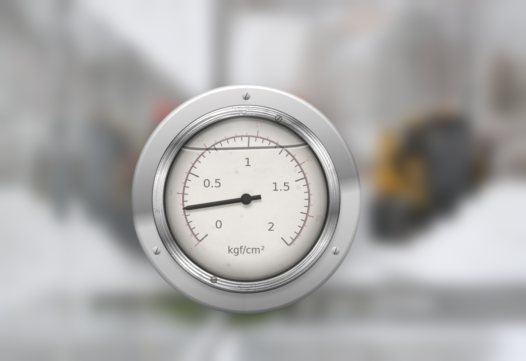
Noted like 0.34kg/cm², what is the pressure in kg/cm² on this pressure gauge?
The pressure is 0.25kg/cm²
